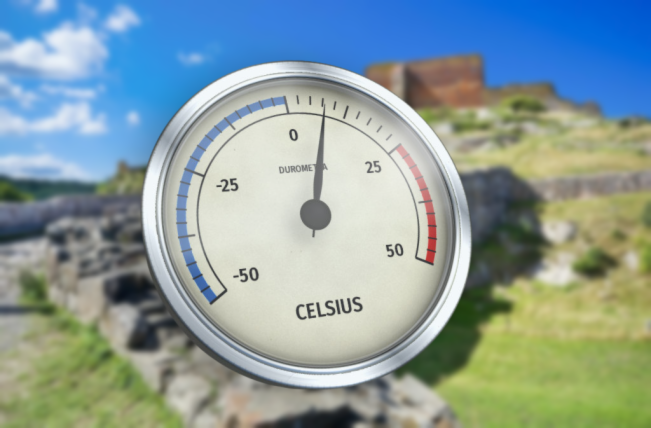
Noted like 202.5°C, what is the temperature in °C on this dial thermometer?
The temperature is 7.5°C
